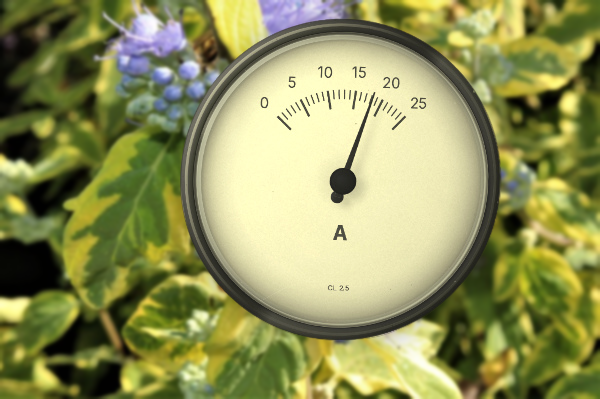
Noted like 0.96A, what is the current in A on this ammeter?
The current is 18A
